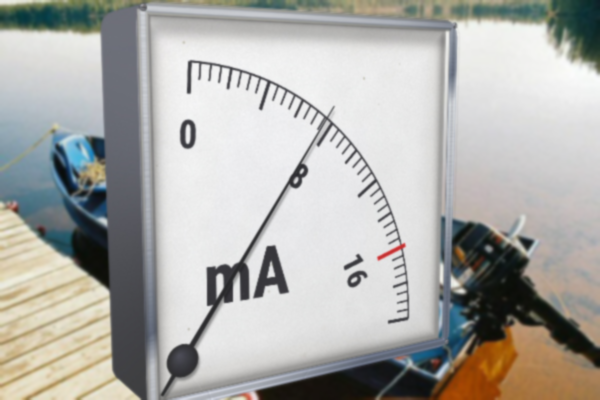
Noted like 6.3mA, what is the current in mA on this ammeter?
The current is 7.5mA
